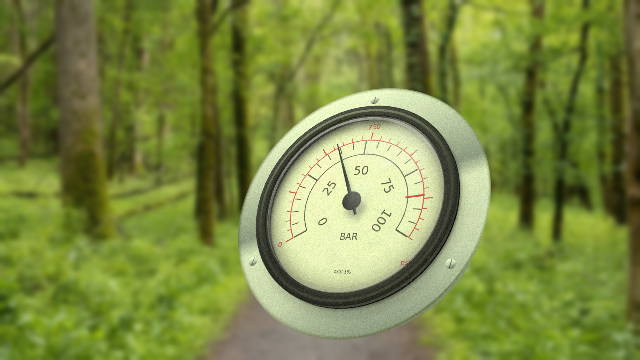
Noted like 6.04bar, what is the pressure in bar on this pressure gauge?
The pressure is 40bar
